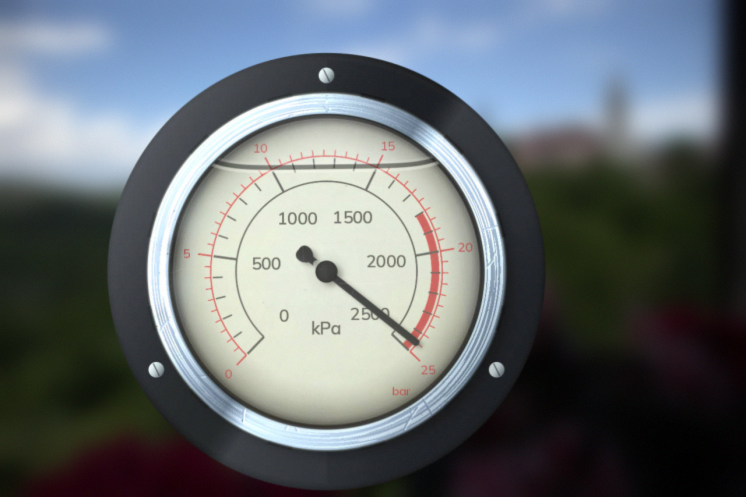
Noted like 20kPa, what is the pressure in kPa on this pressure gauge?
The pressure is 2450kPa
